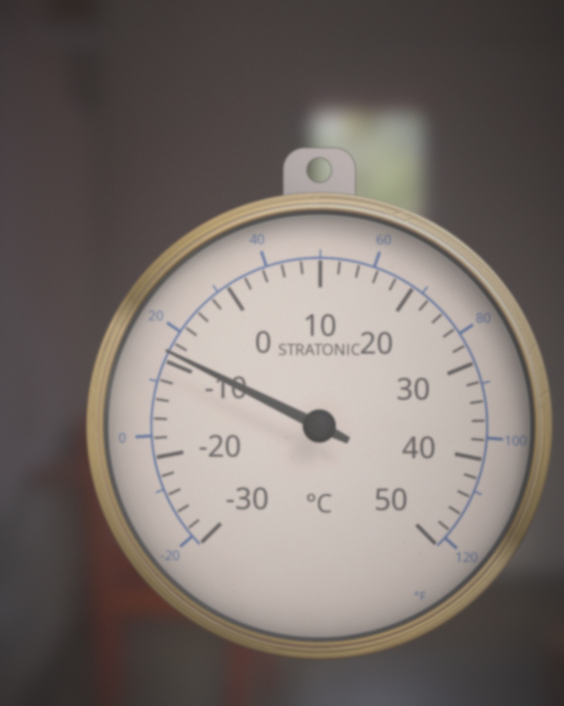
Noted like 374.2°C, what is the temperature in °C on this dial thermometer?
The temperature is -9°C
